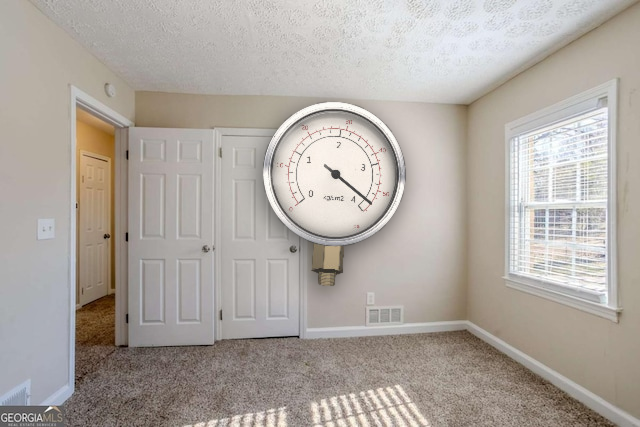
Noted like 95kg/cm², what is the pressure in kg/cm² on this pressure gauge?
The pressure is 3.8kg/cm²
